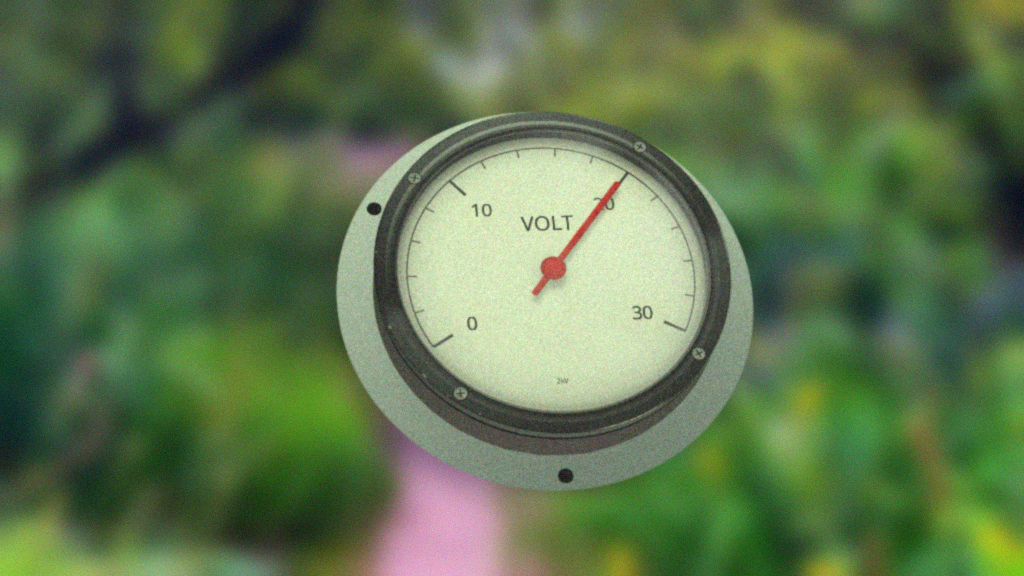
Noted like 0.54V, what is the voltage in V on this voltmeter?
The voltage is 20V
